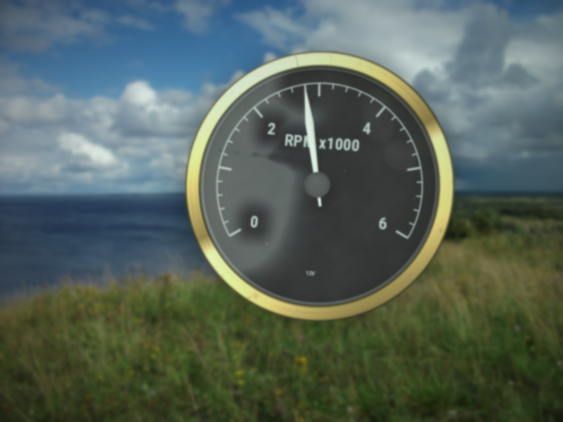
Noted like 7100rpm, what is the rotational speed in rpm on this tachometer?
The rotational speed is 2800rpm
